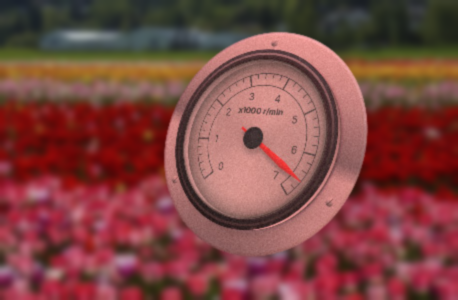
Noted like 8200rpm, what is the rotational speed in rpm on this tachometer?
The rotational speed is 6600rpm
